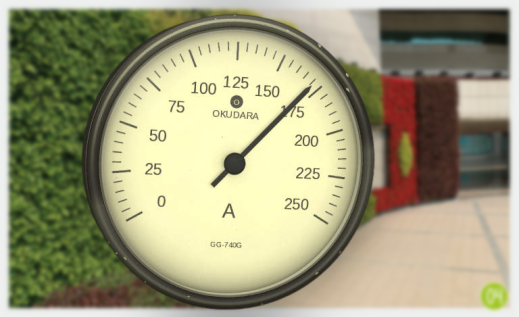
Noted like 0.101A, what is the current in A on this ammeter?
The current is 170A
